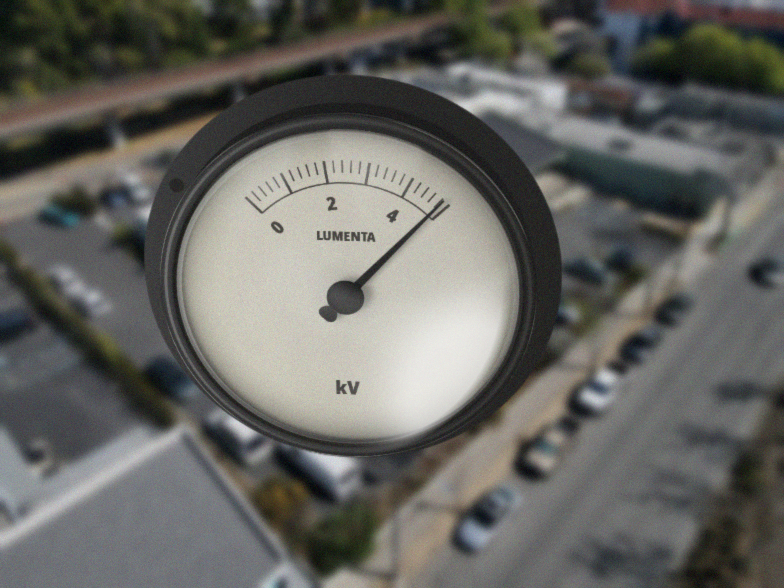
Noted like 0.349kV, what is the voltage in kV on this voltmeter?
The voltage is 4.8kV
